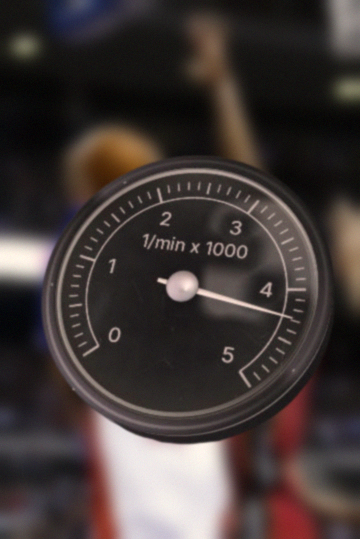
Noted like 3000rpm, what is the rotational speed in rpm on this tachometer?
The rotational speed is 4300rpm
